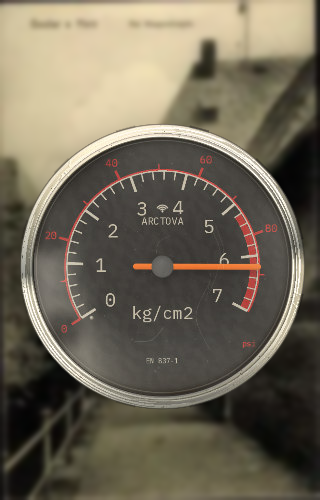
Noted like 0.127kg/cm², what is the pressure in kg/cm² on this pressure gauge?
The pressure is 6.2kg/cm²
